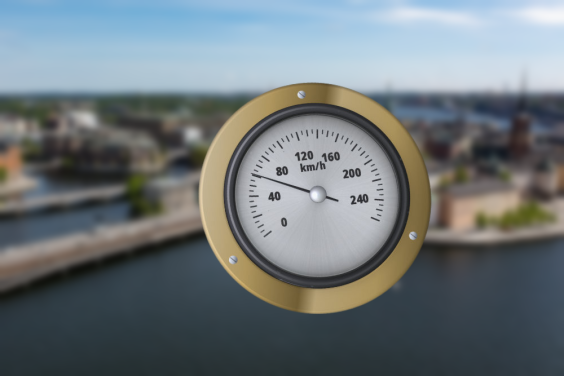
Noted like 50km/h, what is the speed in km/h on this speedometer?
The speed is 60km/h
